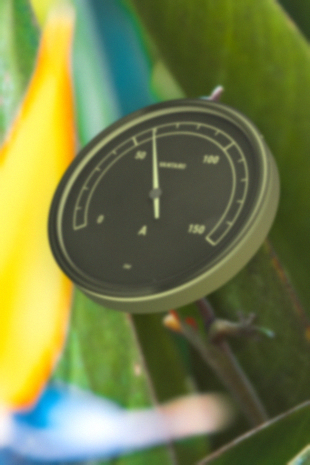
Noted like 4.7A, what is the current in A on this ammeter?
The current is 60A
